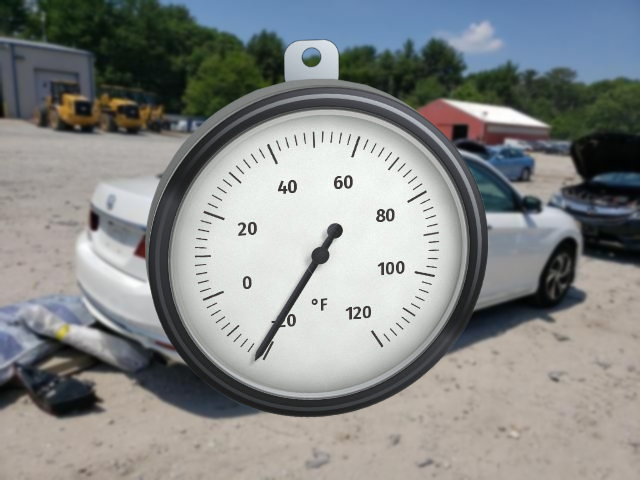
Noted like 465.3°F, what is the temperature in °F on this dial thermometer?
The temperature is -18°F
